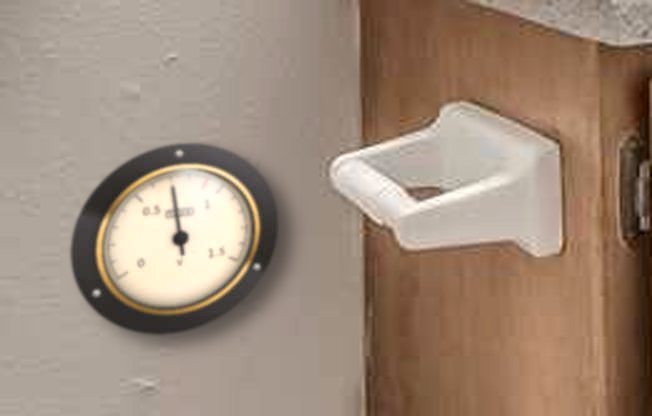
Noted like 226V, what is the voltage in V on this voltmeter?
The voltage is 0.7V
